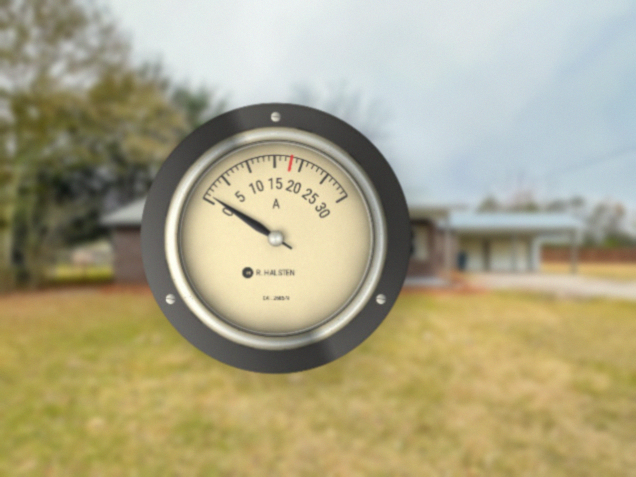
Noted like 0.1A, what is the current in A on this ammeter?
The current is 1A
